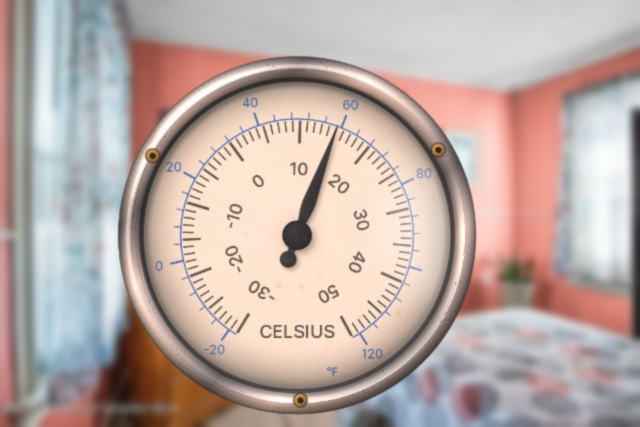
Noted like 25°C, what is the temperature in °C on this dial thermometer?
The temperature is 15°C
